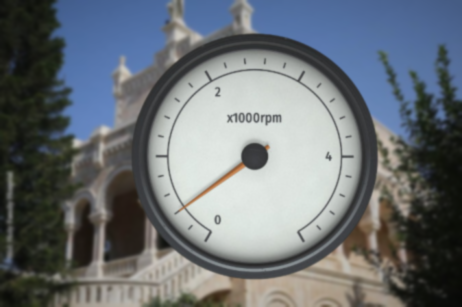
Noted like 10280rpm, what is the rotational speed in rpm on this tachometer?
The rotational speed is 400rpm
